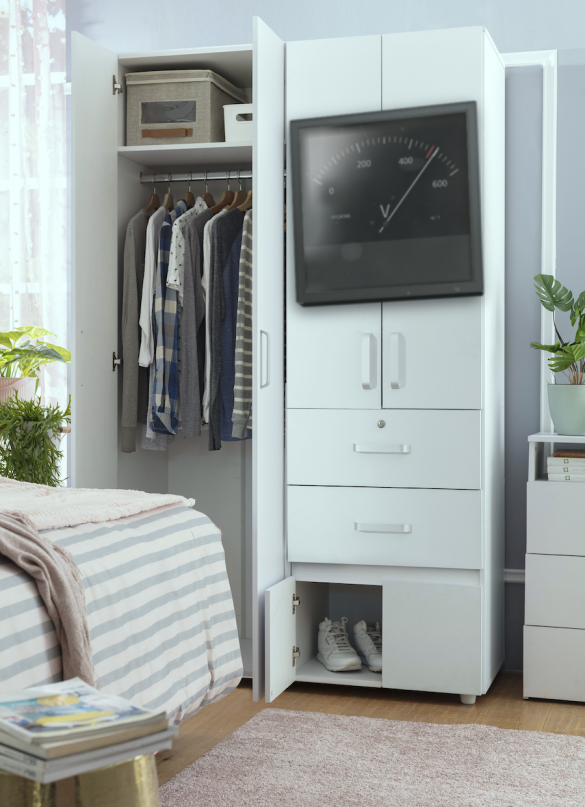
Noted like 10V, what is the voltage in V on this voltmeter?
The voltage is 500V
